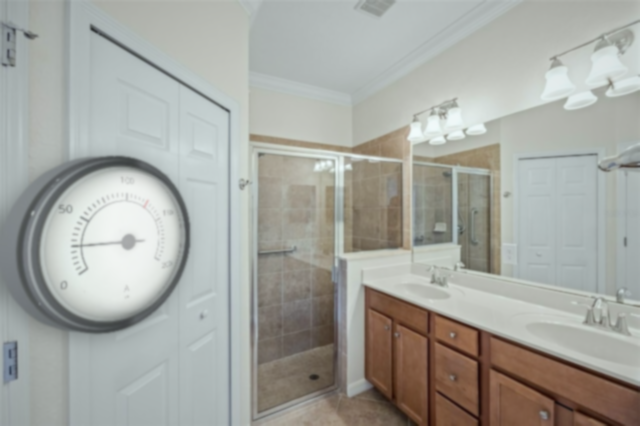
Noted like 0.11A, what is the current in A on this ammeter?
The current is 25A
